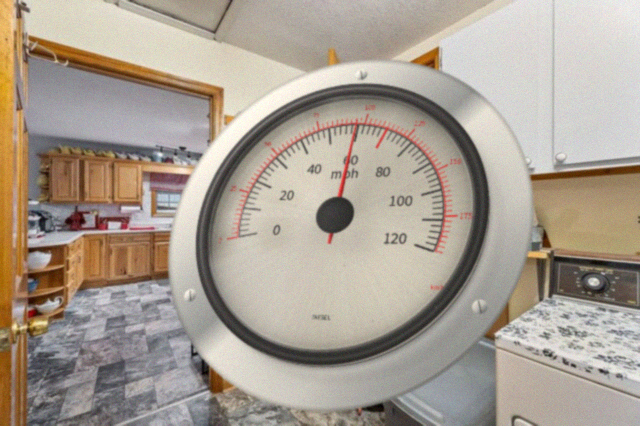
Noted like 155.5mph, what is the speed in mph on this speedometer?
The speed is 60mph
